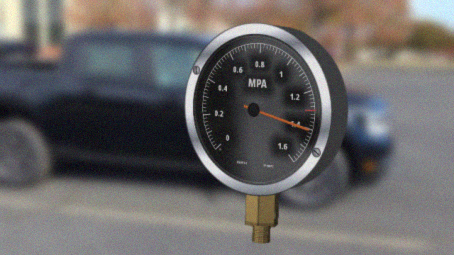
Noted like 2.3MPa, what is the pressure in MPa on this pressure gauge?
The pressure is 1.4MPa
